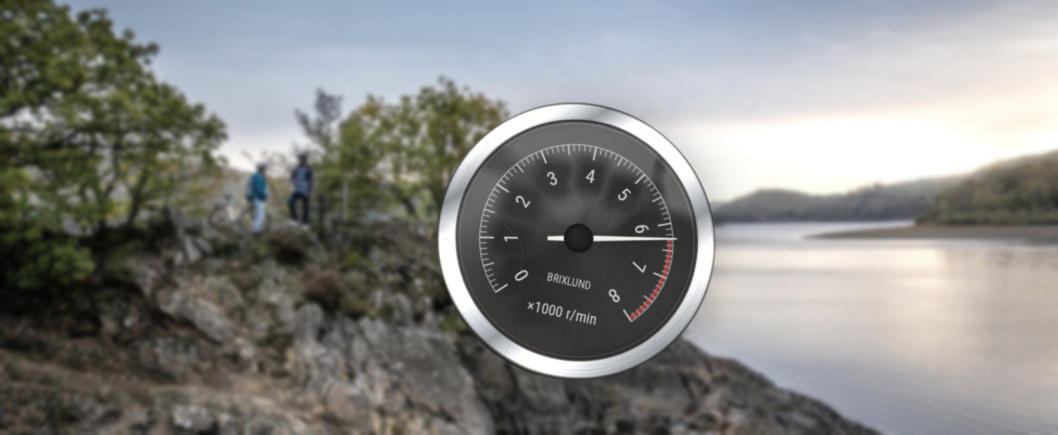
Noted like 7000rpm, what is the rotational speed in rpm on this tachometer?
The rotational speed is 6300rpm
